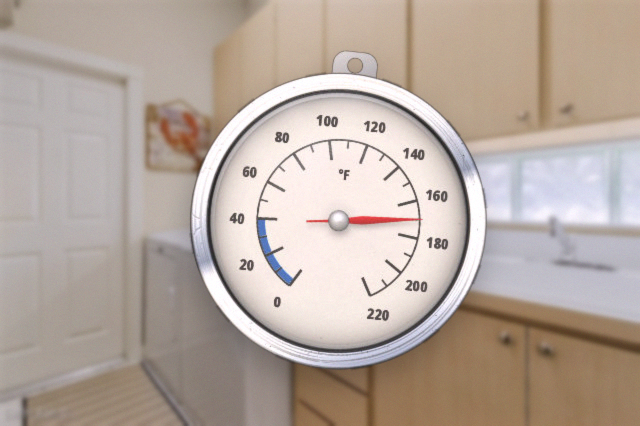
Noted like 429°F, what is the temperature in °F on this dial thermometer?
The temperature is 170°F
